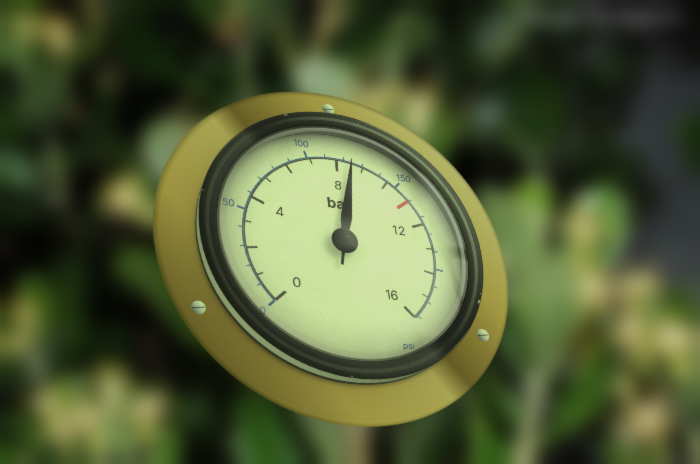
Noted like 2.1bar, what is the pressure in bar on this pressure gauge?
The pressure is 8.5bar
